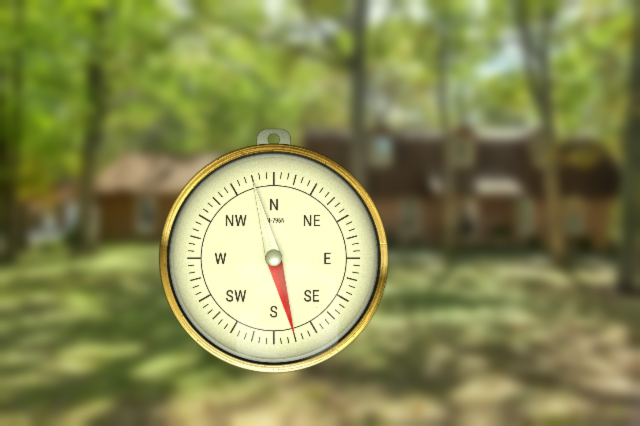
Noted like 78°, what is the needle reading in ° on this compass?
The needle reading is 165°
